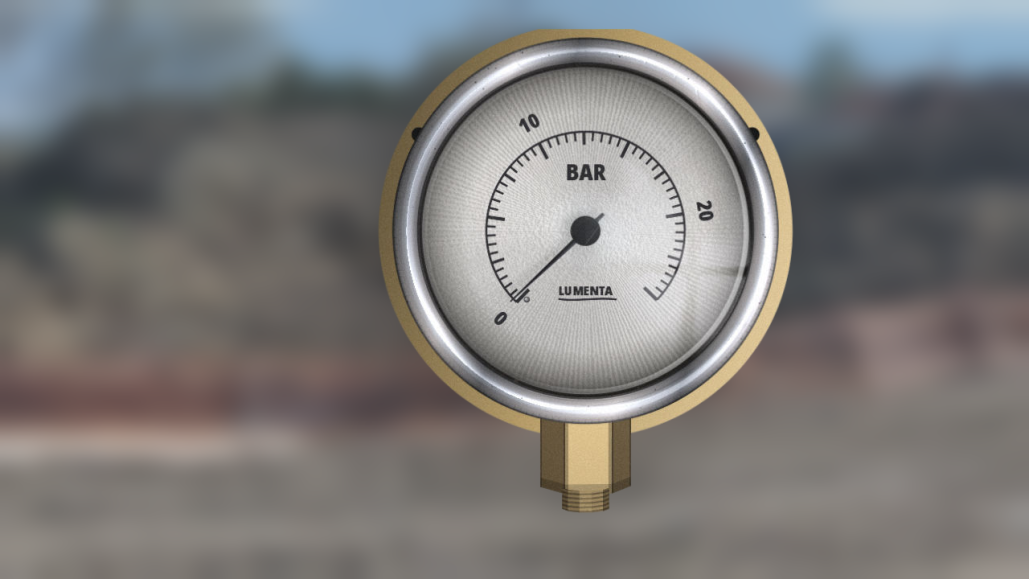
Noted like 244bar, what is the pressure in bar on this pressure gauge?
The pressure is 0.25bar
